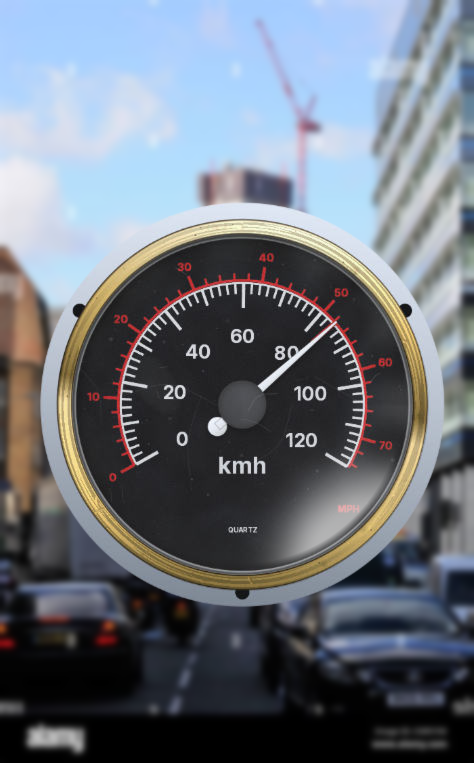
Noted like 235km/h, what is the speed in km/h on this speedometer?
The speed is 84km/h
